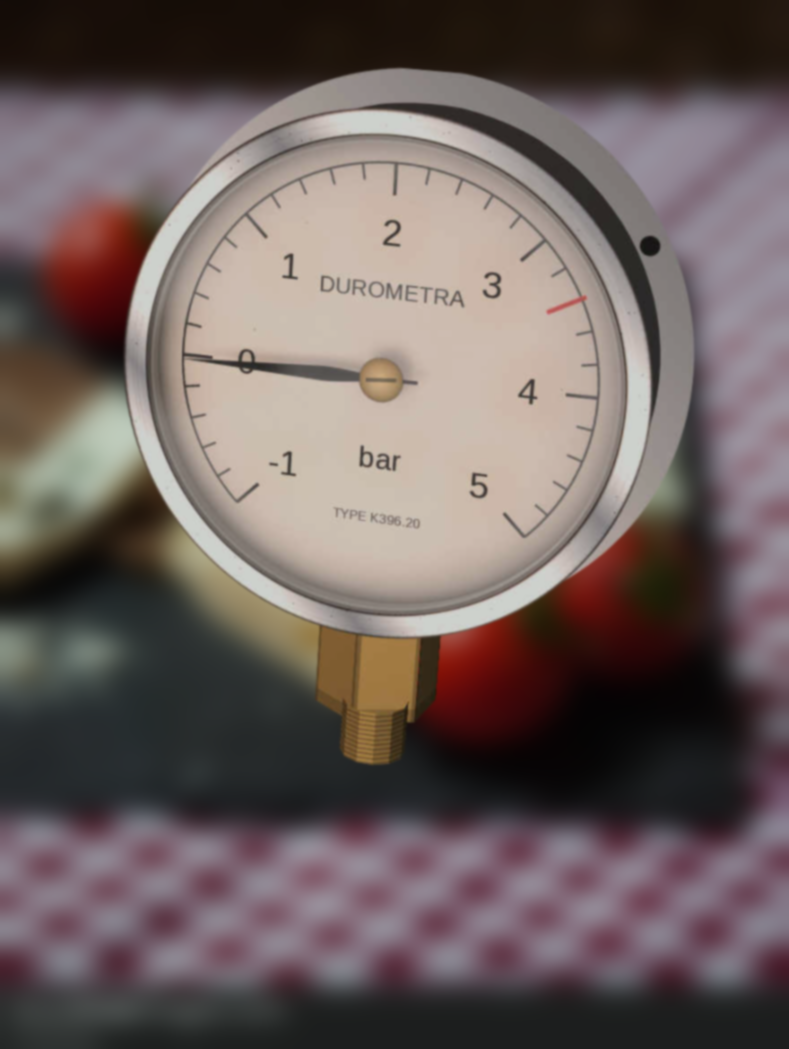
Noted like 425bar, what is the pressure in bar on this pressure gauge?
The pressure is 0bar
